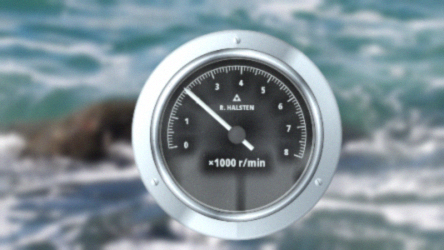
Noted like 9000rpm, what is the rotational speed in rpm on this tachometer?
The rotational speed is 2000rpm
